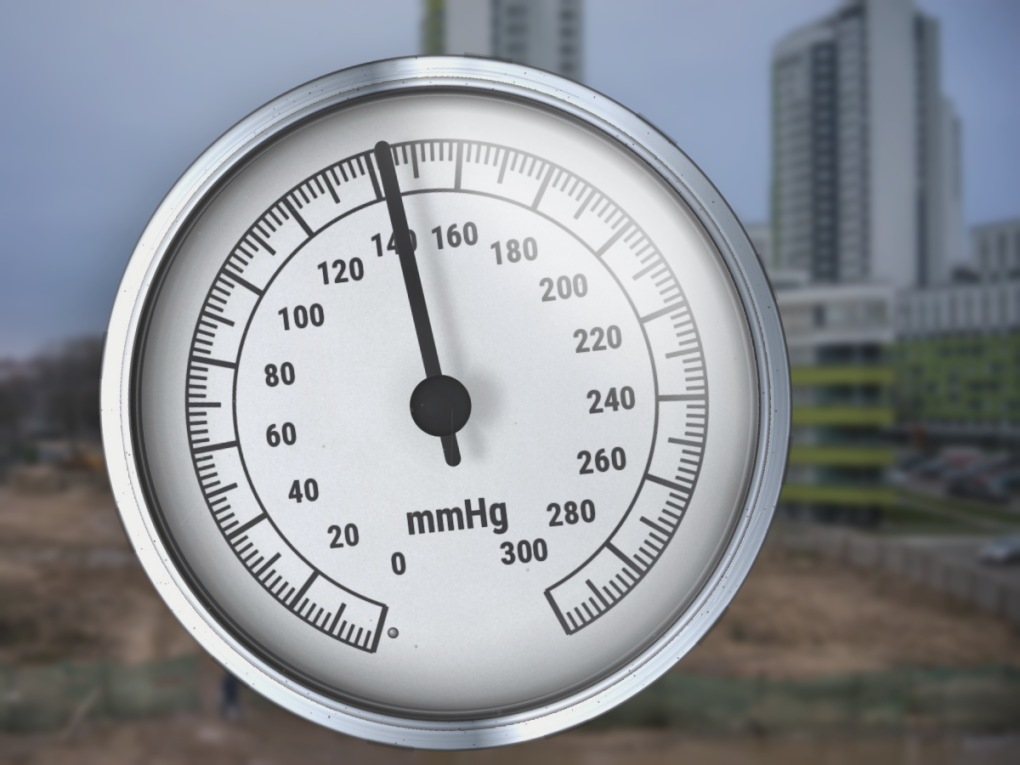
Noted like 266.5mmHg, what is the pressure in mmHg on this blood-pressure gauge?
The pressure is 144mmHg
